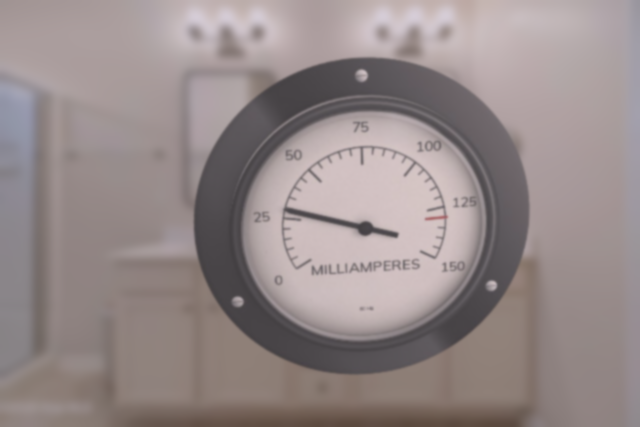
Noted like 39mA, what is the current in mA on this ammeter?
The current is 30mA
